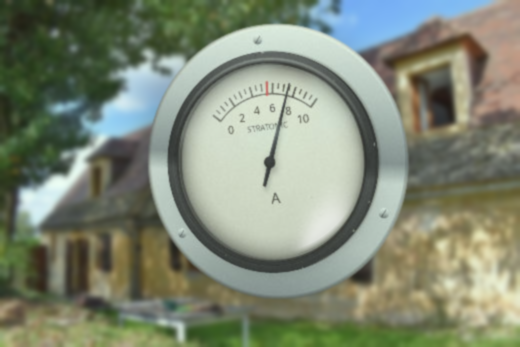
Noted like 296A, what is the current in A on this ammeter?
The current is 7.5A
